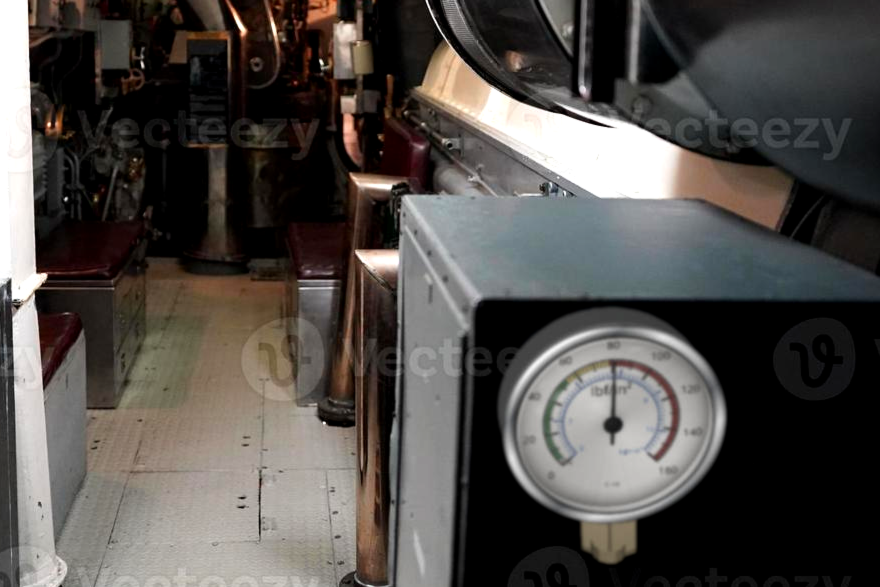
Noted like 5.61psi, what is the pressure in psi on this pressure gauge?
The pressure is 80psi
